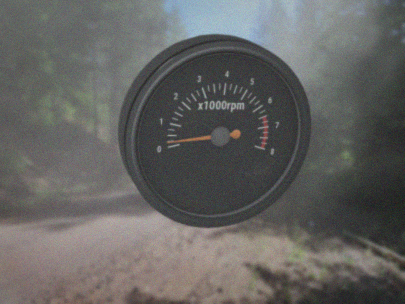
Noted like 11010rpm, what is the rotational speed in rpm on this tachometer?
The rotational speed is 250rpm
